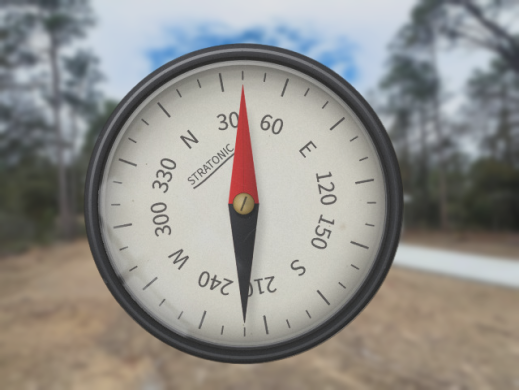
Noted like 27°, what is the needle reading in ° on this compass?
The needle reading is 40°
